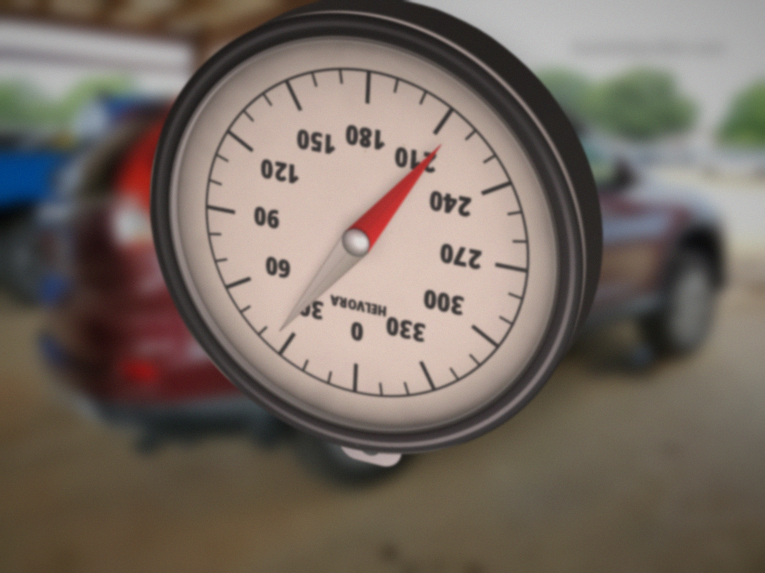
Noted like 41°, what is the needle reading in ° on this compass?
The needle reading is 215°
